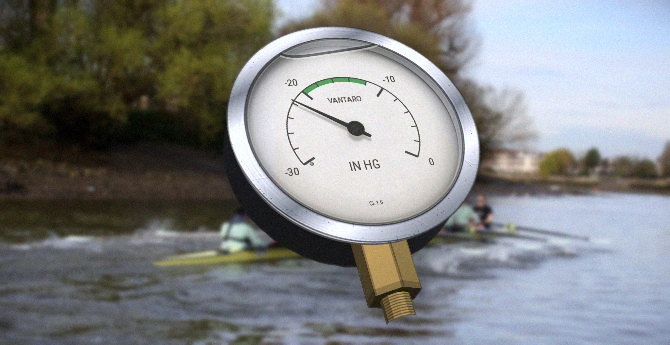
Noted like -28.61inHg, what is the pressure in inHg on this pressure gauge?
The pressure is -22inHg
